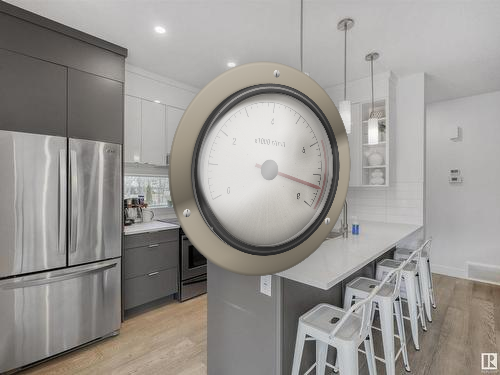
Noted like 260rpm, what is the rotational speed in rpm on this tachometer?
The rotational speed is 7400rpm
